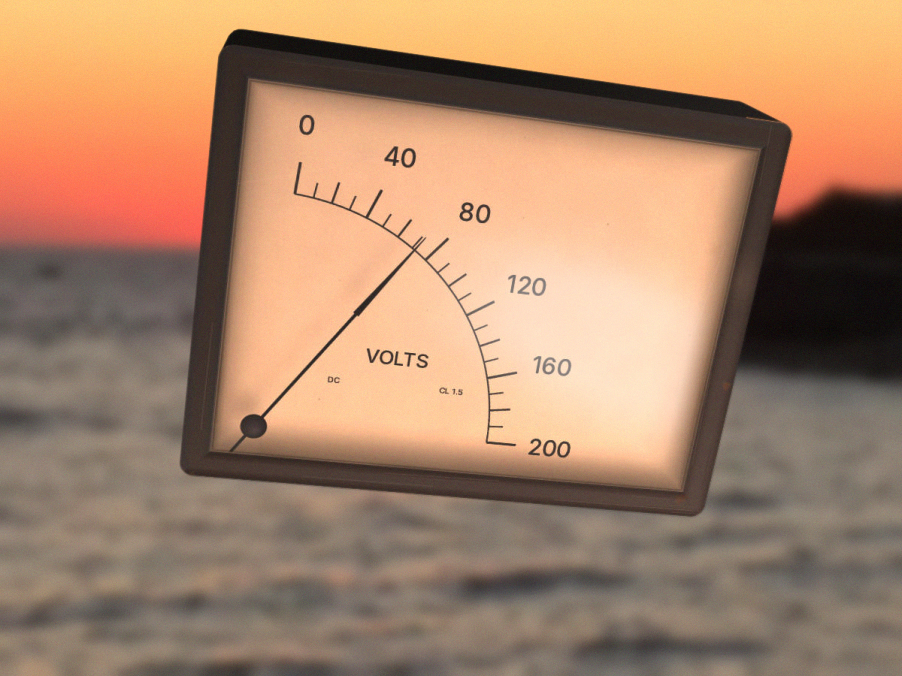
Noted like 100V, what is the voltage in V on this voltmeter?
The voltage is 70V
